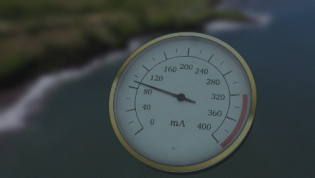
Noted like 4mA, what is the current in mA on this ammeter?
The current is 90mA
